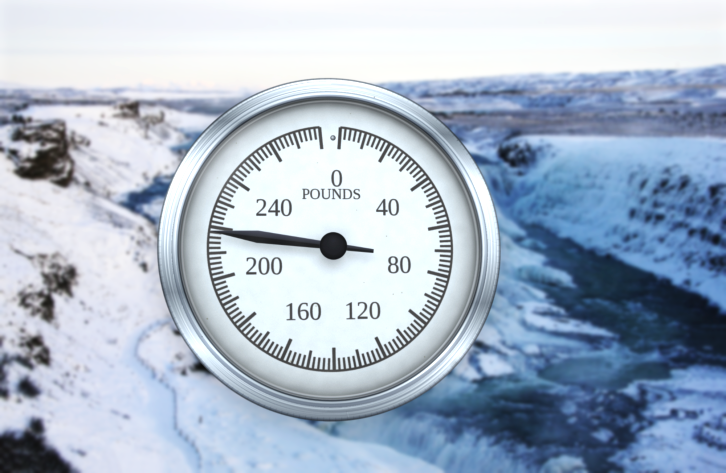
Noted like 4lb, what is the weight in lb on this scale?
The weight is 218lb
